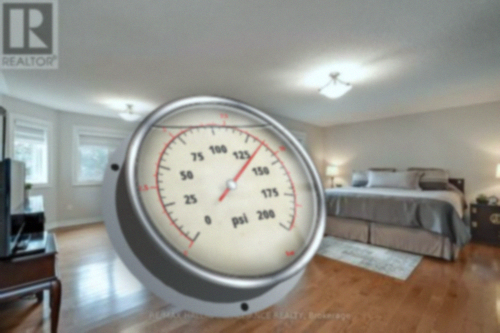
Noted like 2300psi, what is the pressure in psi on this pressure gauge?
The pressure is 135psi
